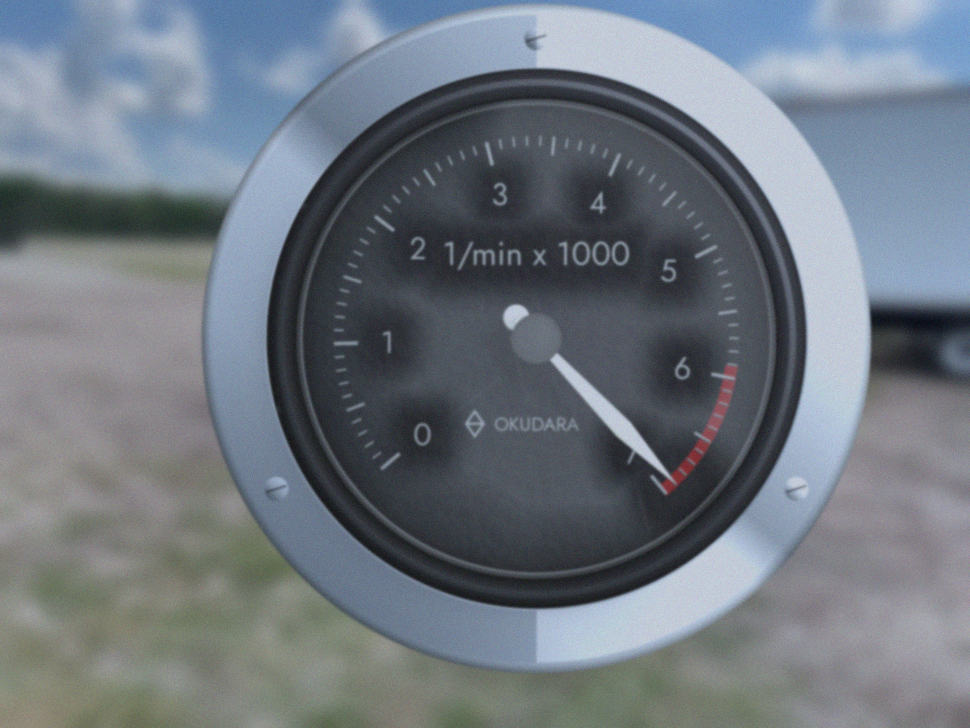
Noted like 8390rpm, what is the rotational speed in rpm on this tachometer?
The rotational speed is 6900rpm
